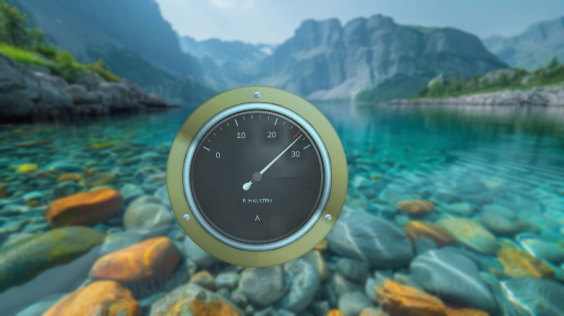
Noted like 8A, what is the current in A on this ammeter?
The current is 27A
